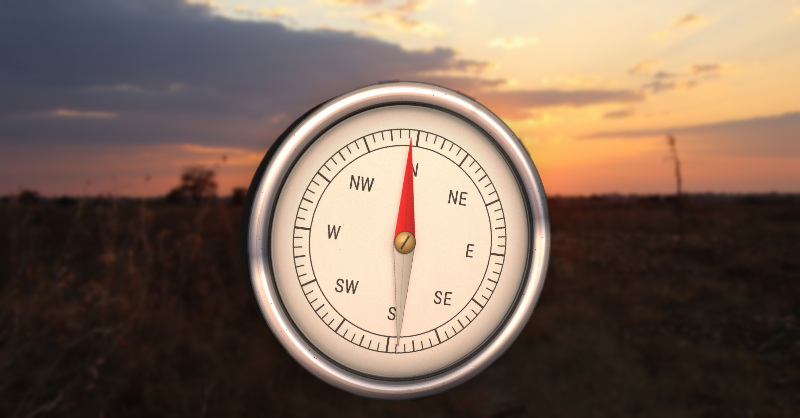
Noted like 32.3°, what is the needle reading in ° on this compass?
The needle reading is 355°
